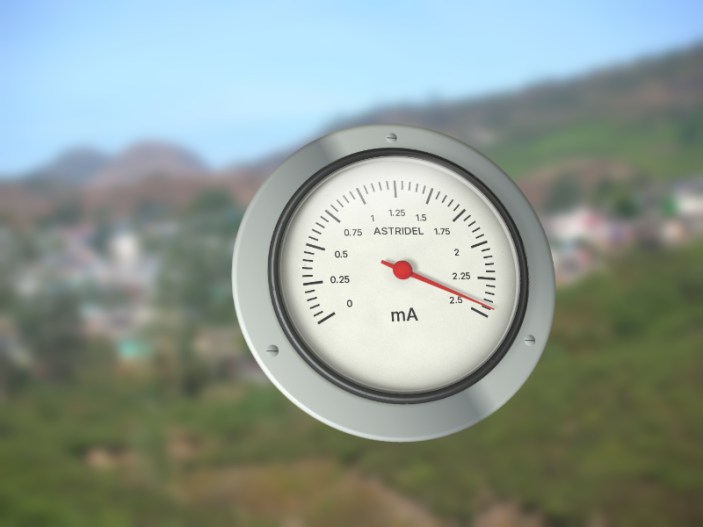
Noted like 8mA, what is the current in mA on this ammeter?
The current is 2.45mA
